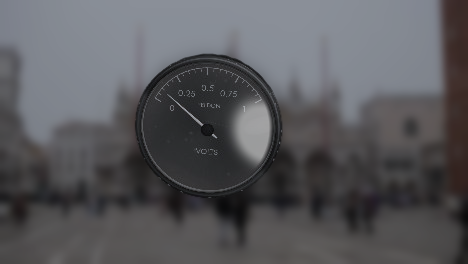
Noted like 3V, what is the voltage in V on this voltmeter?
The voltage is 0.1V
